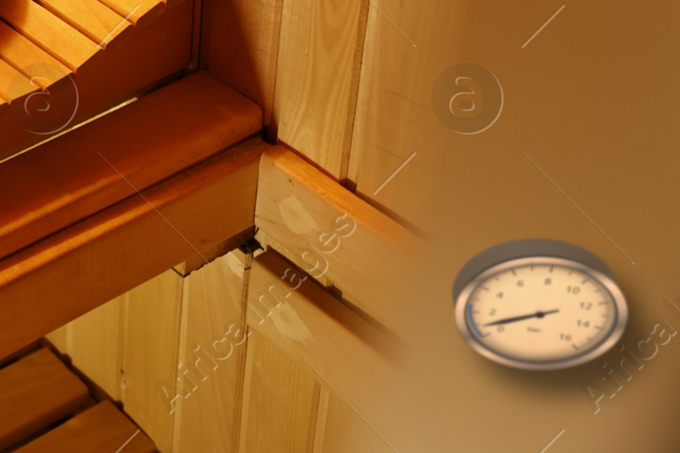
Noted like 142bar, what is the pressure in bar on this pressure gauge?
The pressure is 1bar
